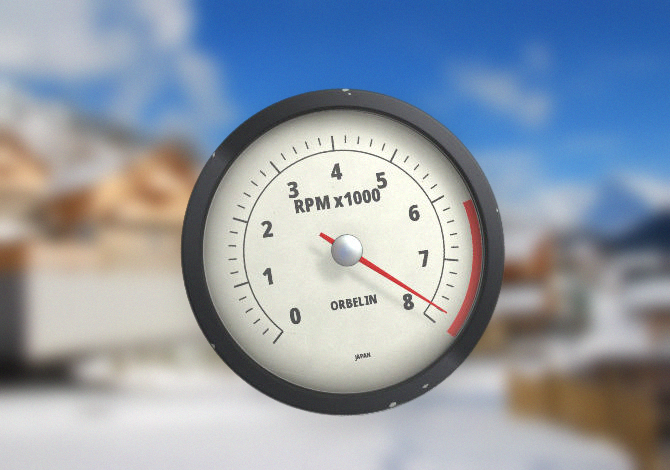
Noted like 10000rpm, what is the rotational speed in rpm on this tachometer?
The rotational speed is 7800rpm
